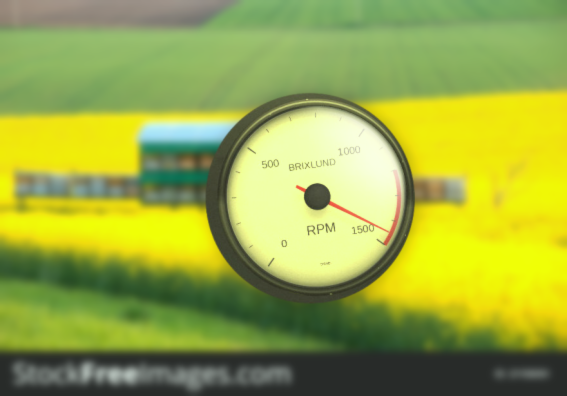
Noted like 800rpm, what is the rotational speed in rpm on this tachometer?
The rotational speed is 1450rpm
